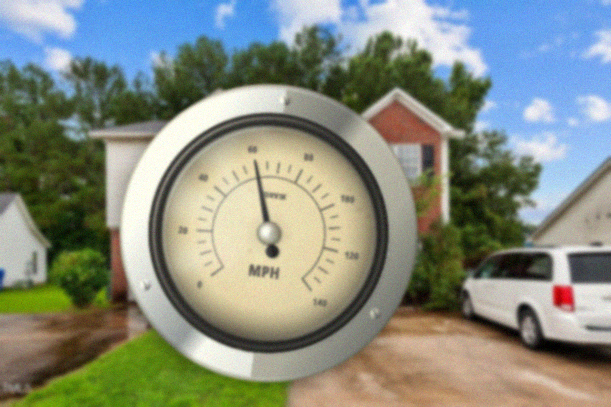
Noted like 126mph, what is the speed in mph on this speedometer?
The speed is 60mph
